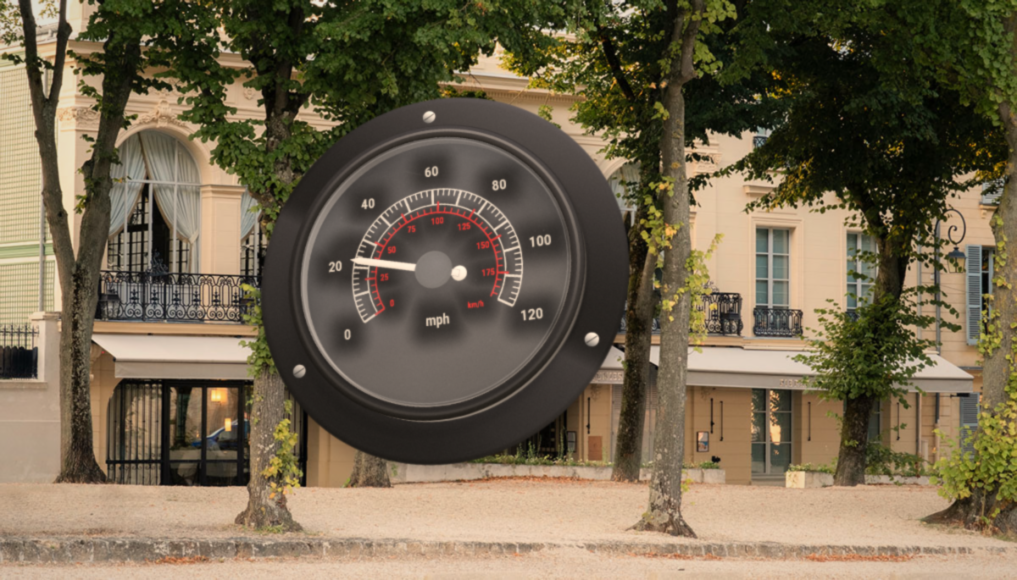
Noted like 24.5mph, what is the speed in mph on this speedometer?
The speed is 22mph
